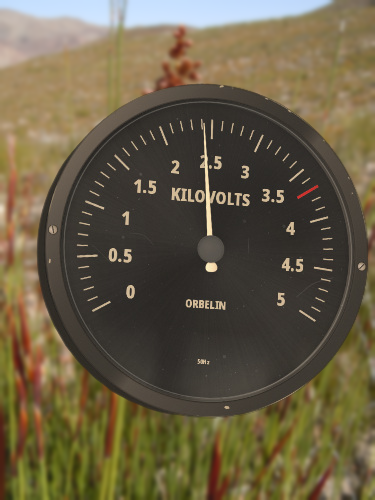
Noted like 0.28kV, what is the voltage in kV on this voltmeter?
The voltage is 2.4kV
